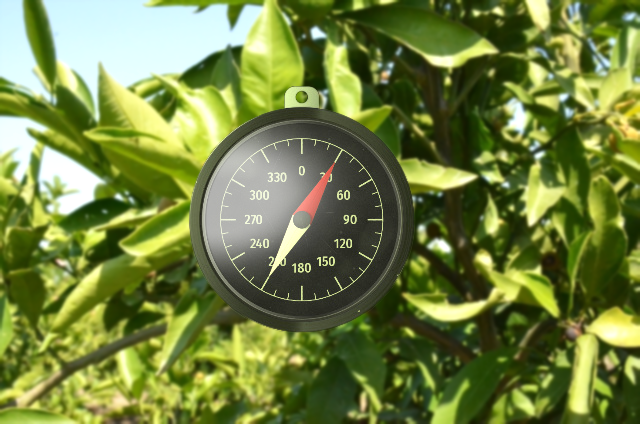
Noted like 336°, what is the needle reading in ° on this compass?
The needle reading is 30°
